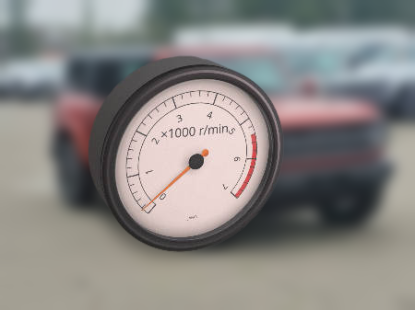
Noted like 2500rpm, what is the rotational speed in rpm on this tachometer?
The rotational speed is 200rpm
